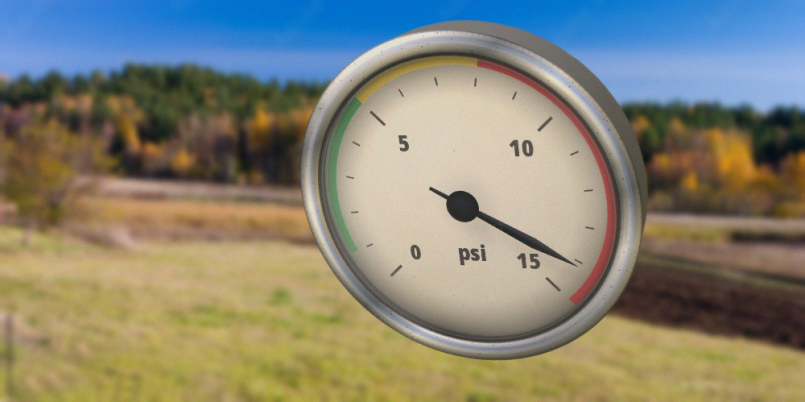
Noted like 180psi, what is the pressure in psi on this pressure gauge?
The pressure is 14psi
